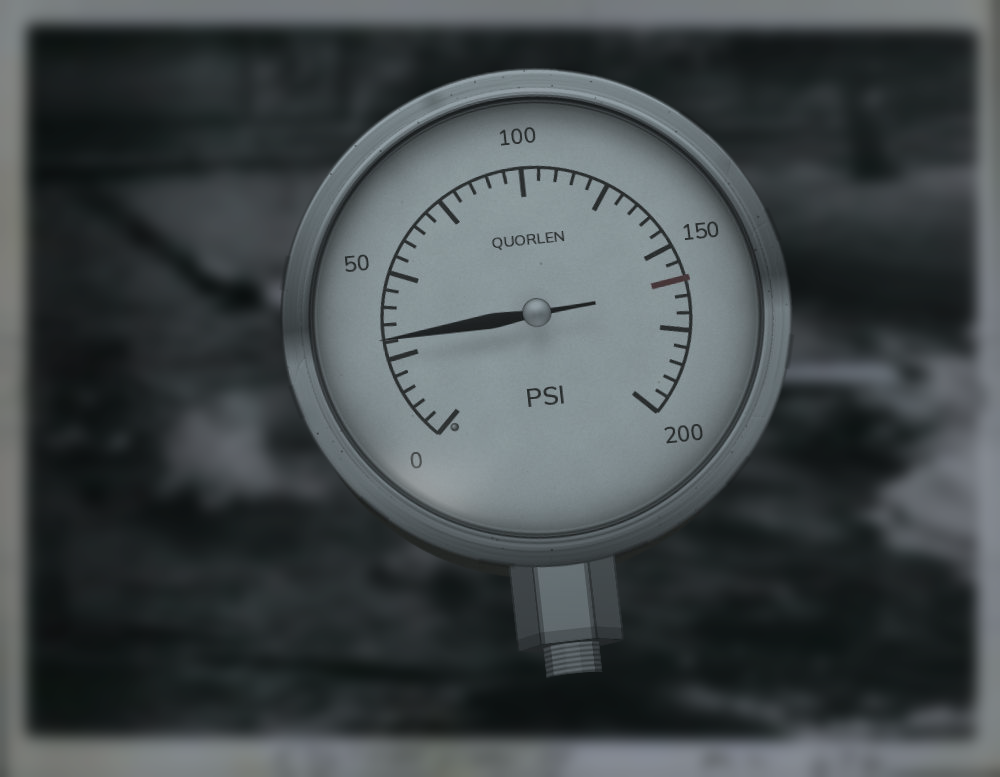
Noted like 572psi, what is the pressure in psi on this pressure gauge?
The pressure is 30psi
